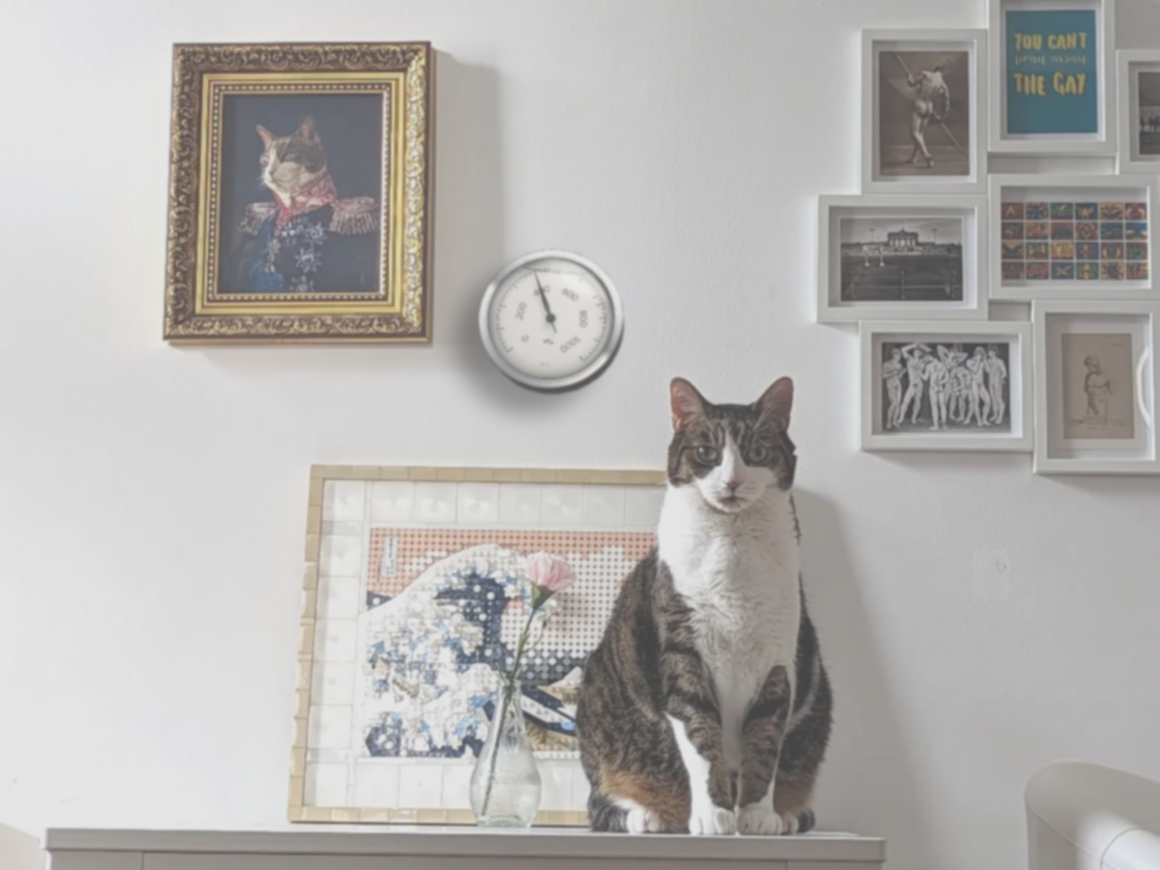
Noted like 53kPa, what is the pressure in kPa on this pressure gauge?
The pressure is 400kPa
